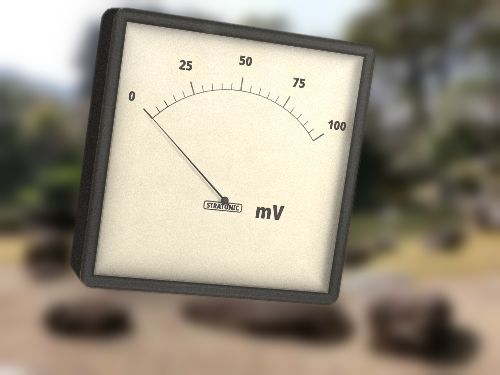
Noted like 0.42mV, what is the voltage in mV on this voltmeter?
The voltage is 0mV
